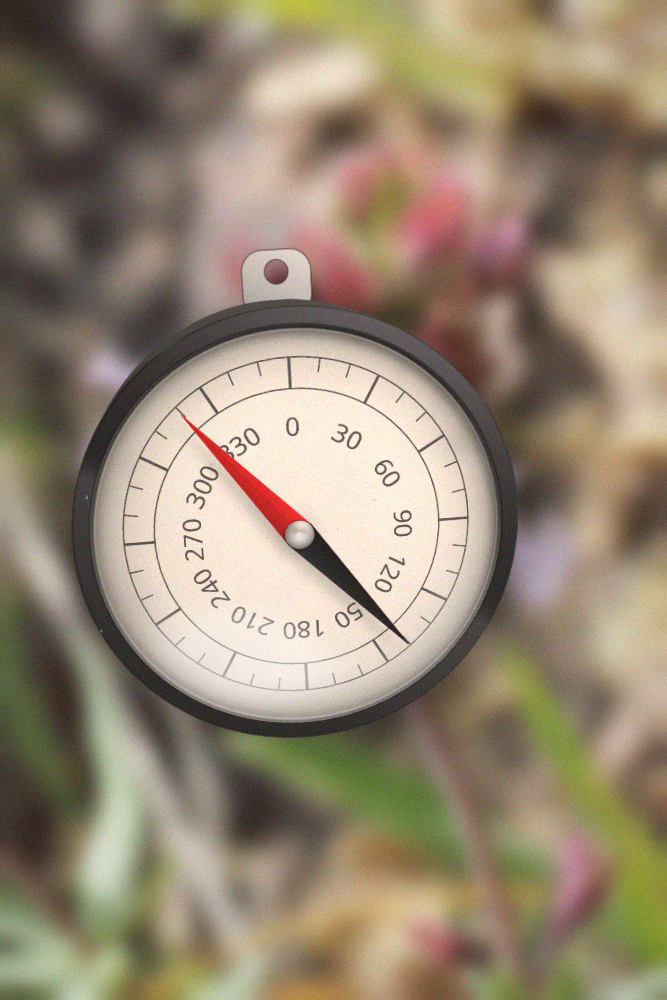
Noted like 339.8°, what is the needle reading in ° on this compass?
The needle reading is 320°
